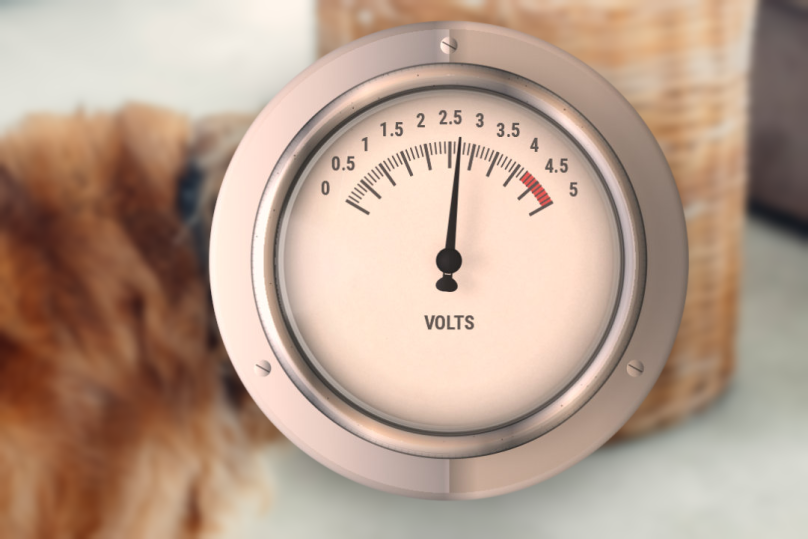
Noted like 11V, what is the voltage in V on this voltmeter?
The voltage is 2.7V
